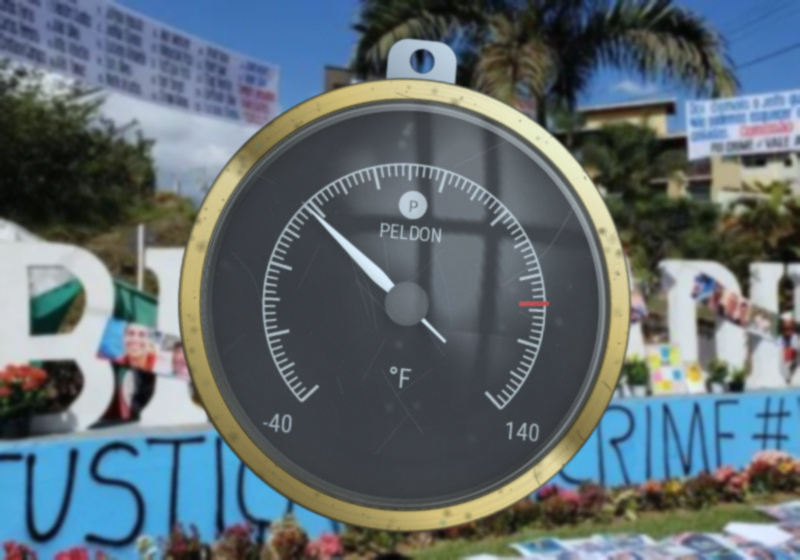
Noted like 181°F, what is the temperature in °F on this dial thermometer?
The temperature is 18°F
